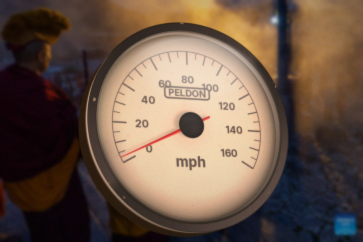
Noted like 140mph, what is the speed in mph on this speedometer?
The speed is 2.5mph
